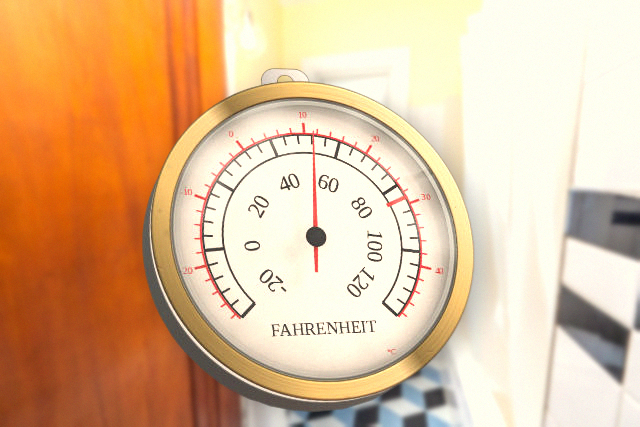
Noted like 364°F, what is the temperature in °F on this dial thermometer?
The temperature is 52°F
